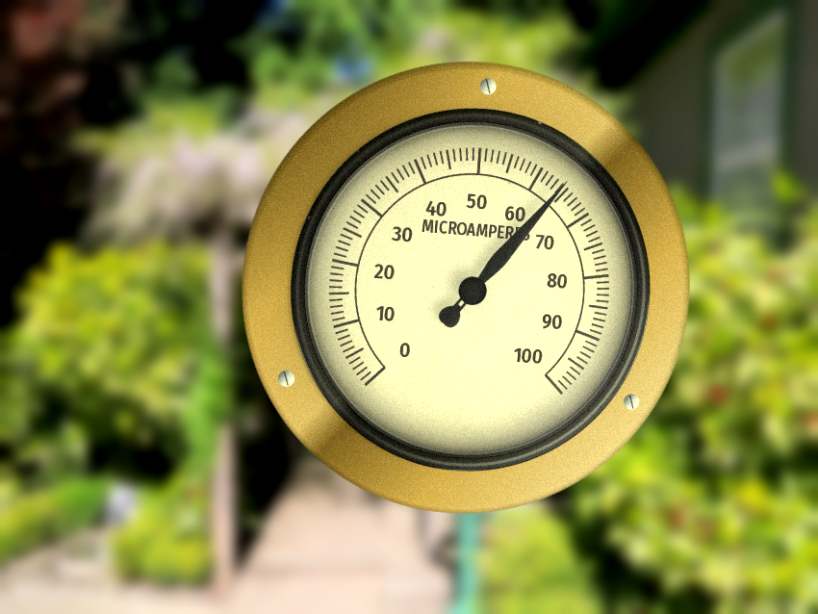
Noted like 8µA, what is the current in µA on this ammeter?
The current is 64µA
